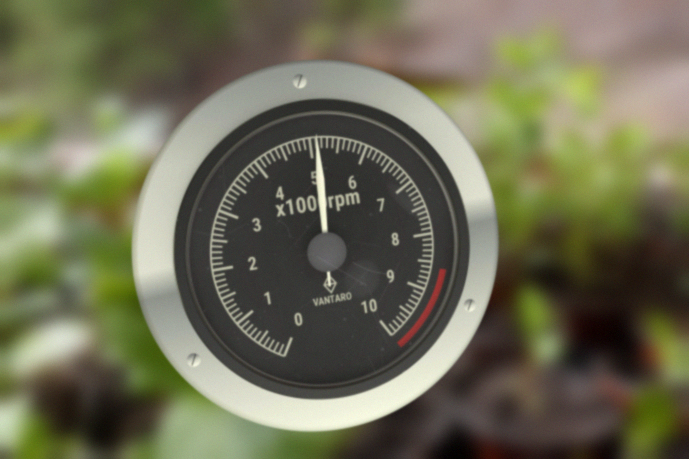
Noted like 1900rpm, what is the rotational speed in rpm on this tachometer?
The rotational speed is 5100rpm
